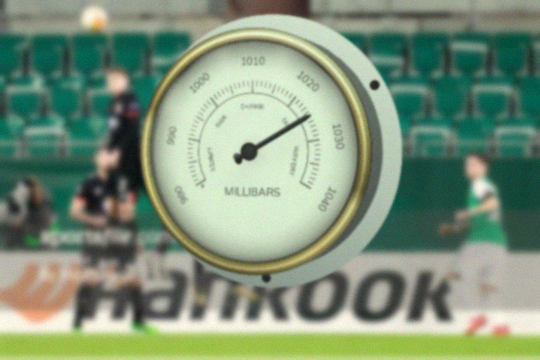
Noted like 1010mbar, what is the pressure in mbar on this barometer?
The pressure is 1025mbar
